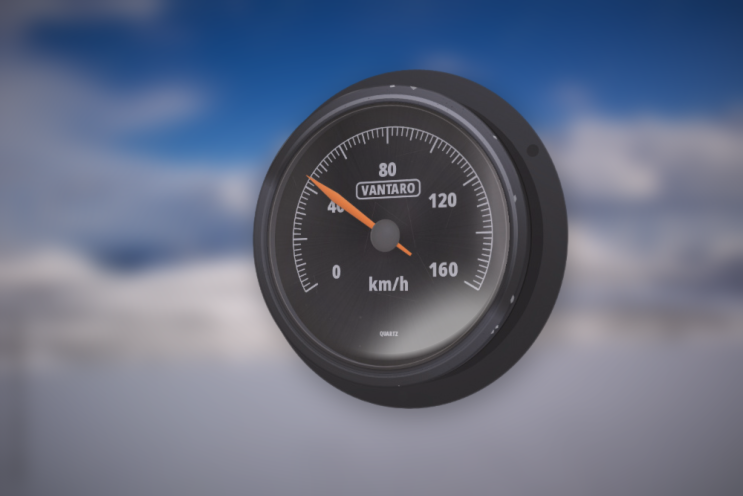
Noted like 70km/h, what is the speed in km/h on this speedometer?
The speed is 44km/h
